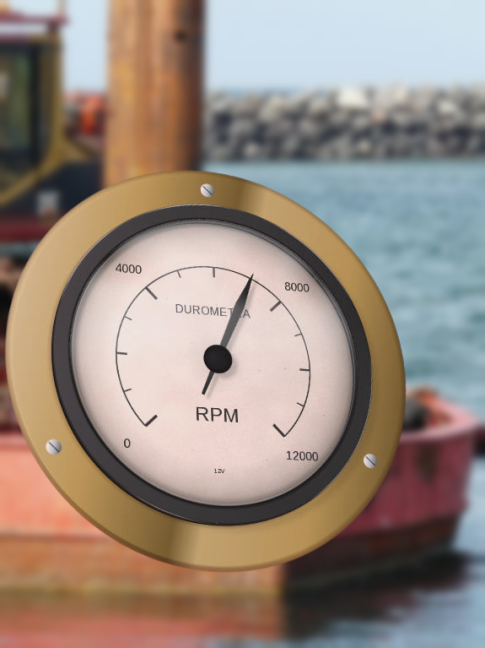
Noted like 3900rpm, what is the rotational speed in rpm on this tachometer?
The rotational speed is 7000rpm
